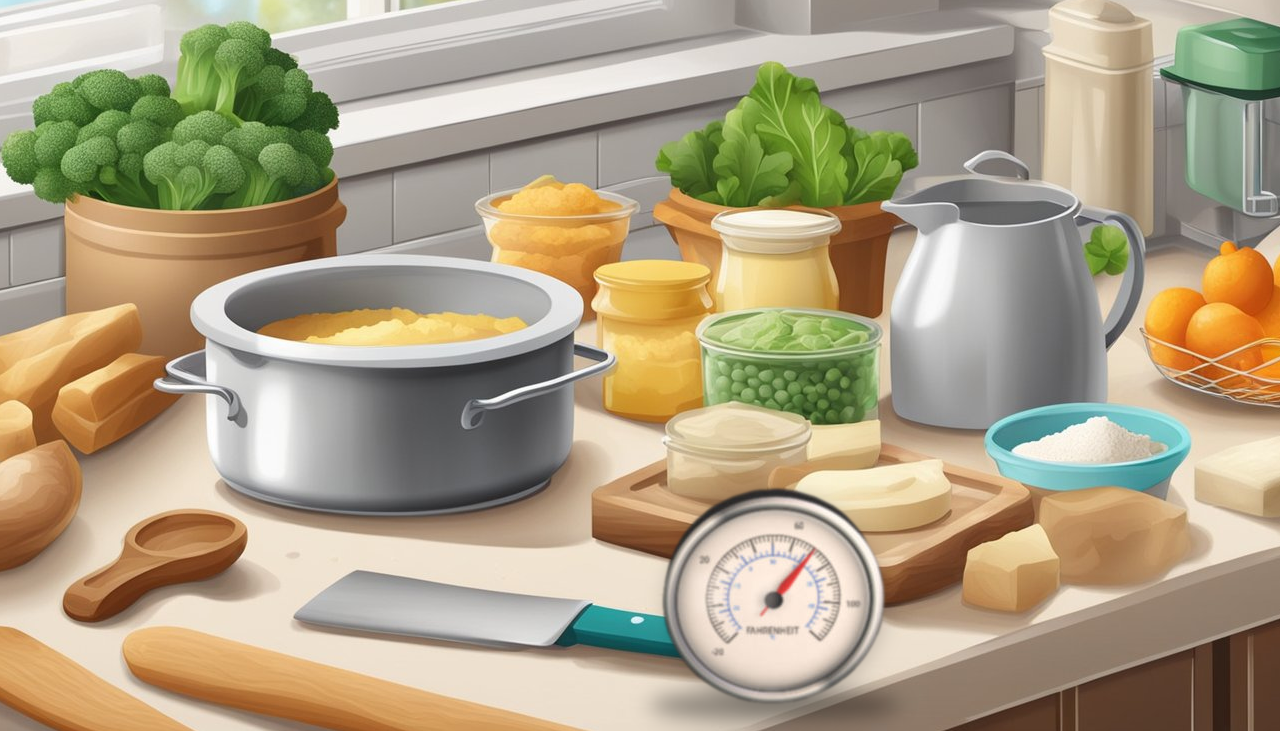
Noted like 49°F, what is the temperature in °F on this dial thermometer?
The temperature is 70°F
